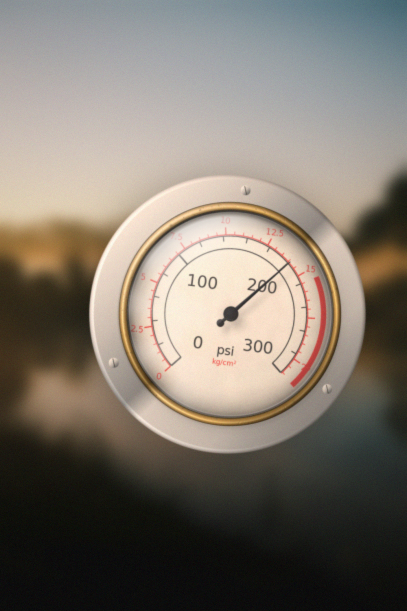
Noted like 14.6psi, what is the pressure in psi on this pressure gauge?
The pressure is 200psi
